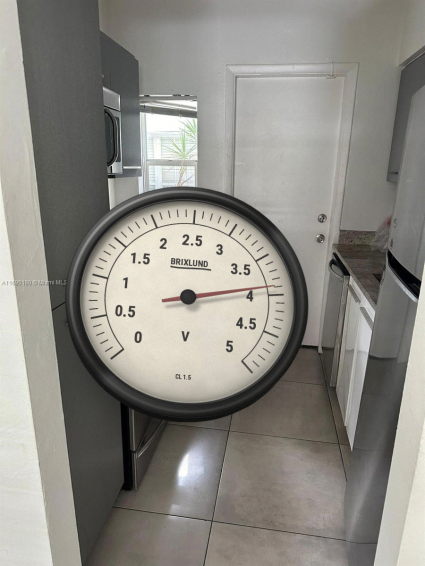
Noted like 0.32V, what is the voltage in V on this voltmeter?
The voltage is 3.9V
